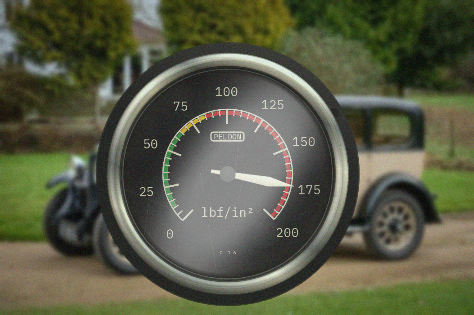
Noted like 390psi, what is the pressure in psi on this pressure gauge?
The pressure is 175psi
